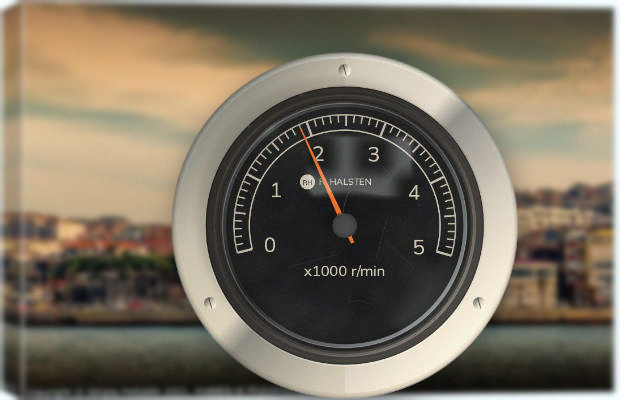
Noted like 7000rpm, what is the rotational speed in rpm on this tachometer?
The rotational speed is 1900rpm
